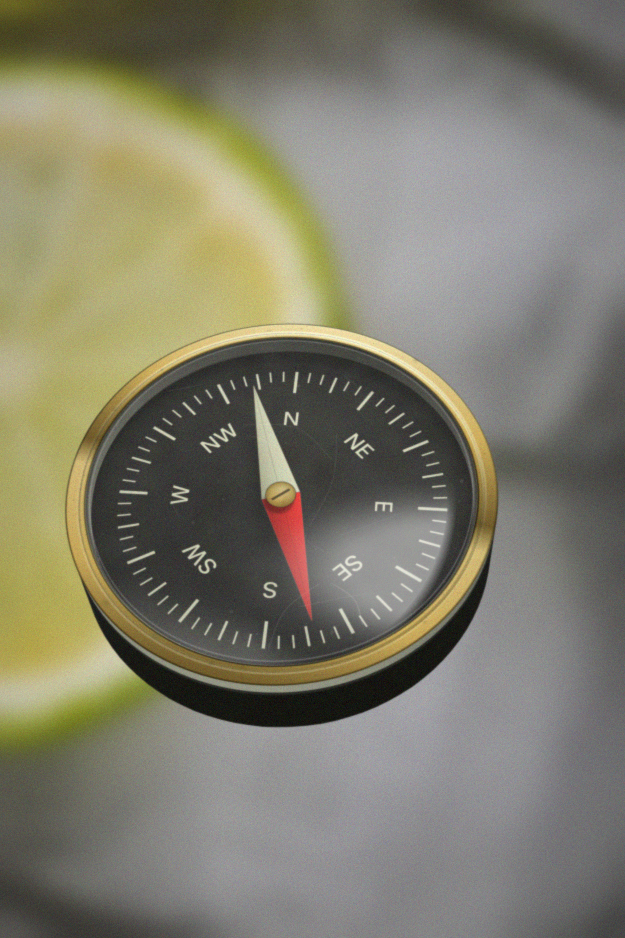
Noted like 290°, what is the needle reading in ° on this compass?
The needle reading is 162.5°
